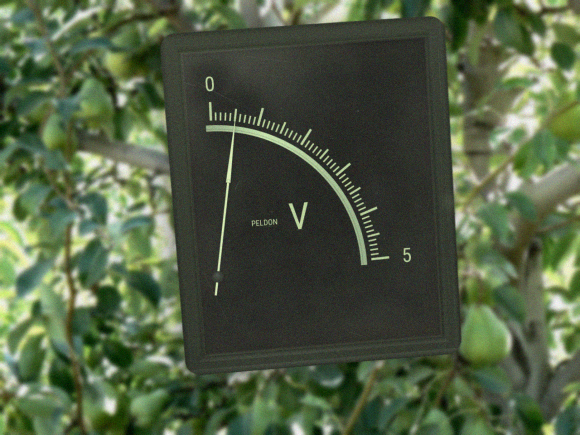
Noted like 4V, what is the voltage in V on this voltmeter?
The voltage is 0.5V
